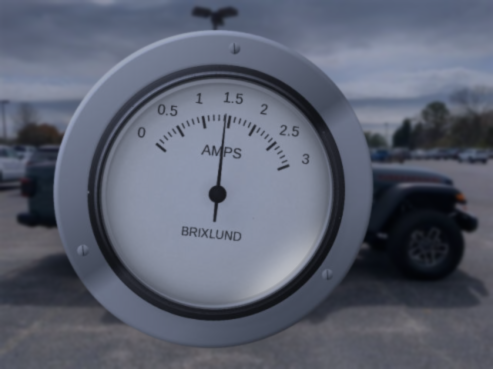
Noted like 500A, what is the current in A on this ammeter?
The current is 1.4A
